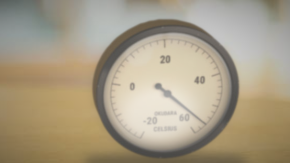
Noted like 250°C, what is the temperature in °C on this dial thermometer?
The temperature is 56°C
